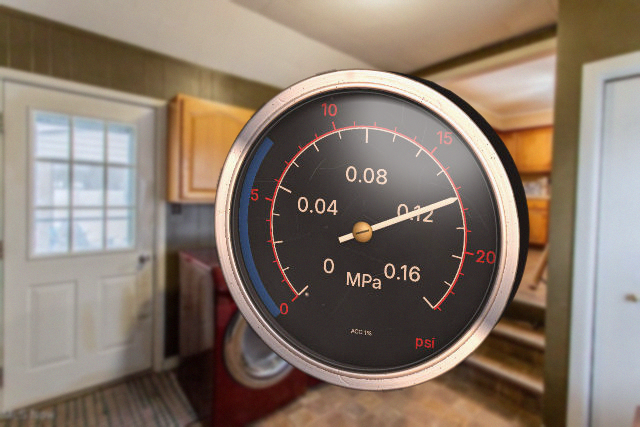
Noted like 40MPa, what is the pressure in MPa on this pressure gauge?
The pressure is 0.12MPa
